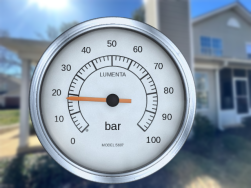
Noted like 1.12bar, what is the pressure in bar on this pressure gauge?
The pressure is 18bar
